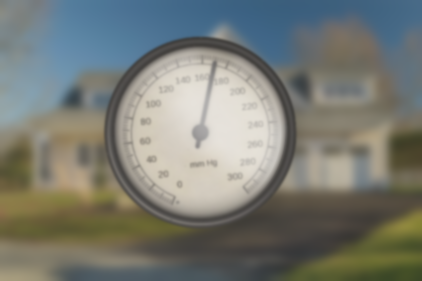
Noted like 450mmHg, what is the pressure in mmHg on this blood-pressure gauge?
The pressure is 170mmHg
